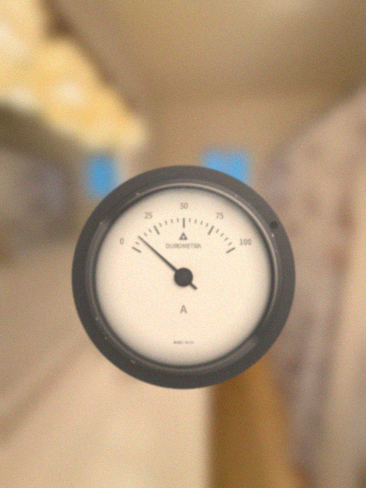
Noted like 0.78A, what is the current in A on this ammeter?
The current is 10A
